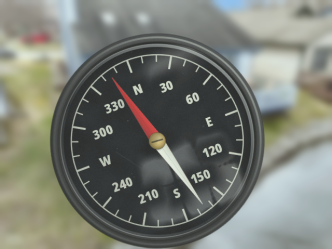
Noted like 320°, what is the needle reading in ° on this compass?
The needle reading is 345°
